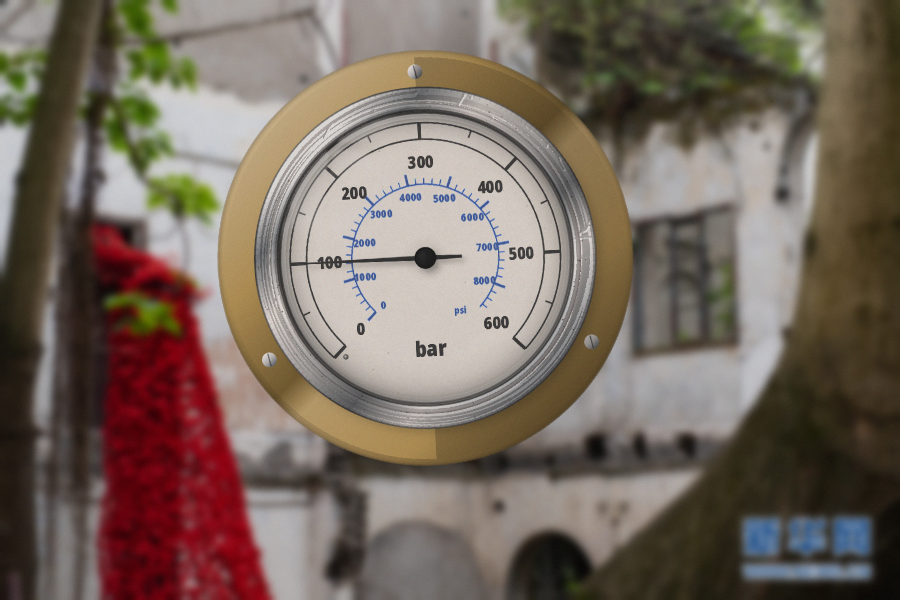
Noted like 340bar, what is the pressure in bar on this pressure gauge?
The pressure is 100bar
